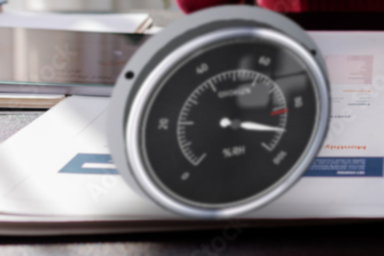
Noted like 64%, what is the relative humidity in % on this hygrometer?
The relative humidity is 90%
